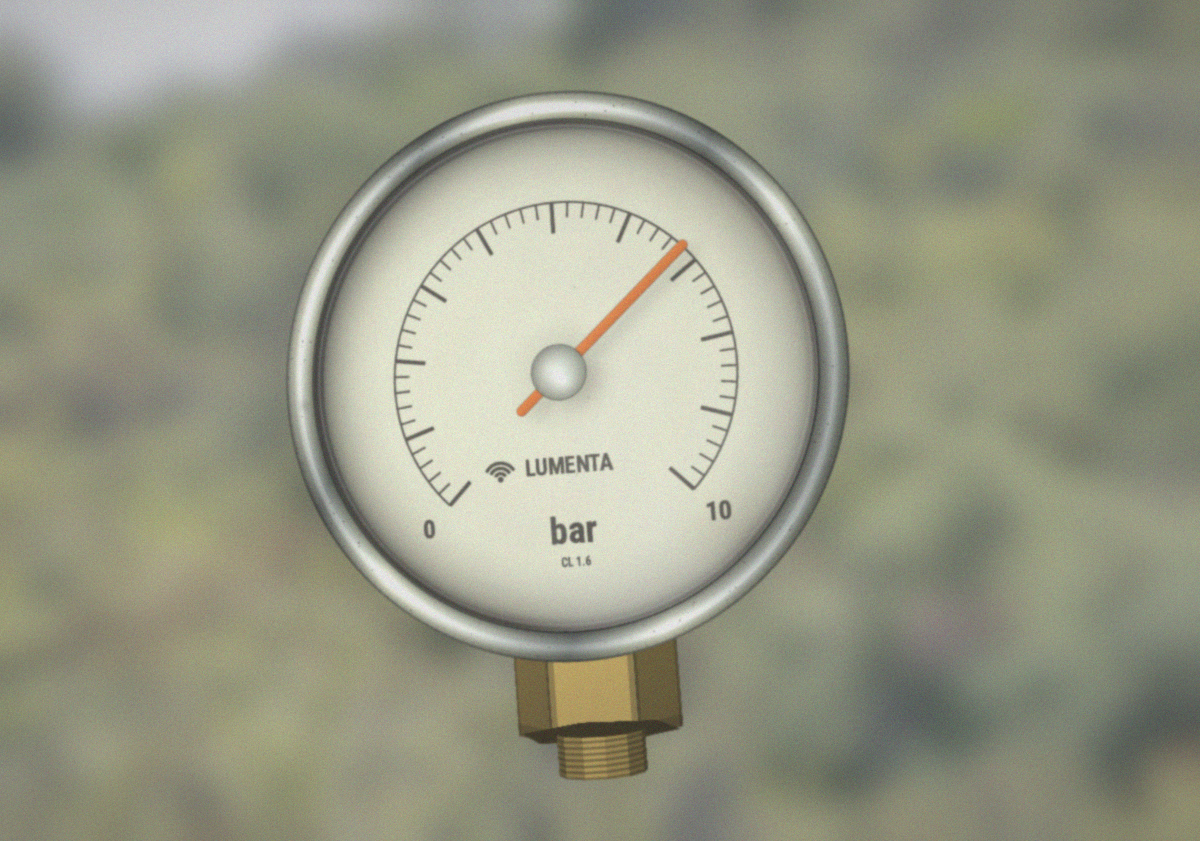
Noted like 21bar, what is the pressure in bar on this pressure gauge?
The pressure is 6.8bar
